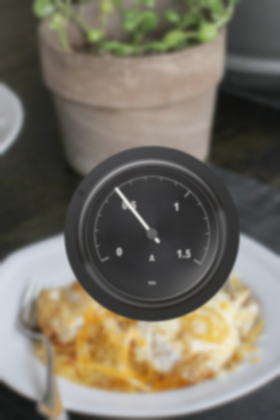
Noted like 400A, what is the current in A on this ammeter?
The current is 0.5A
